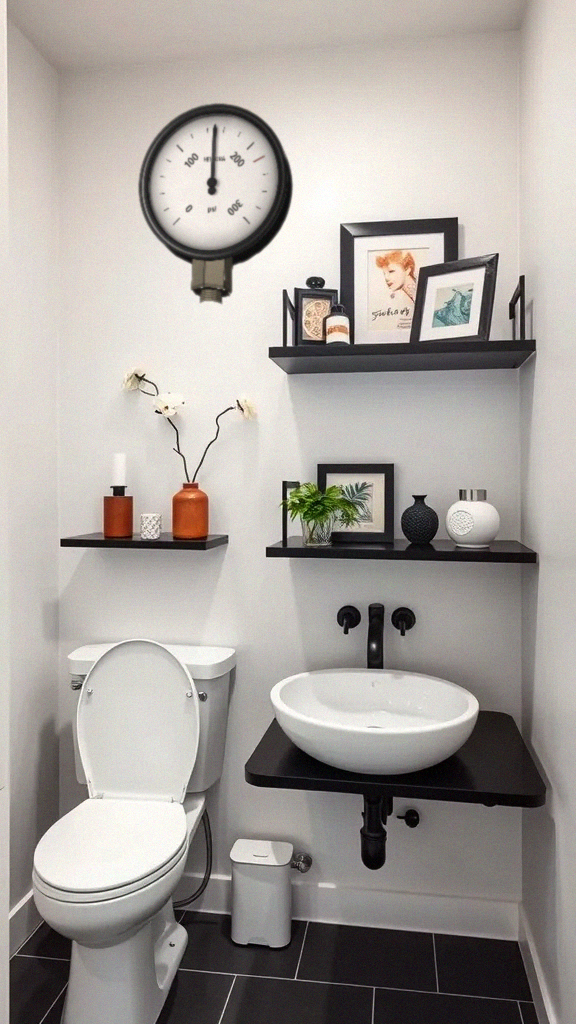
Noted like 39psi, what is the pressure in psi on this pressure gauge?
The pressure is 150psi
